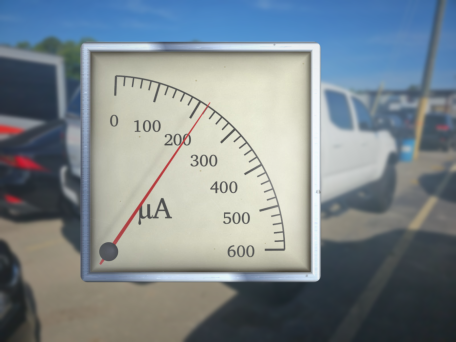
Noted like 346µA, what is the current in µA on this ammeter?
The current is 220µA
